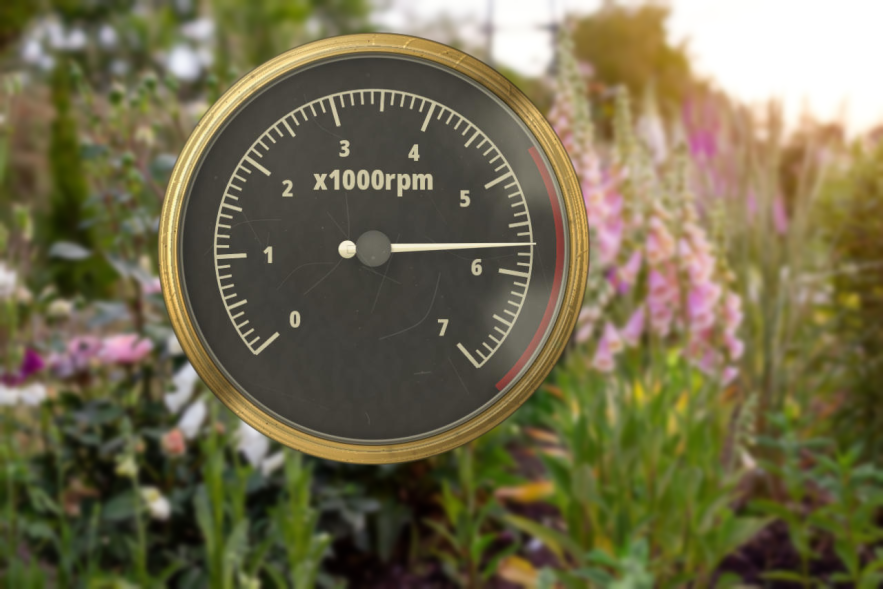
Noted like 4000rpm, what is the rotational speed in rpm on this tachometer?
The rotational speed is 5700rpm
